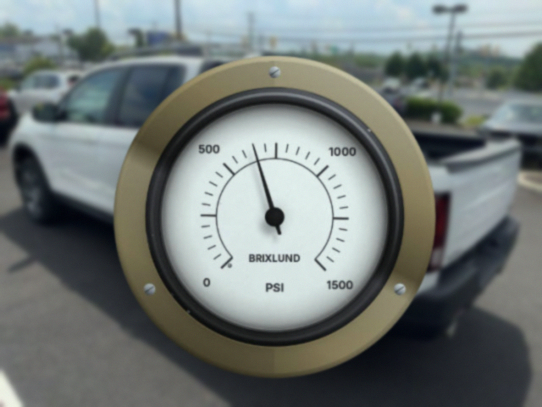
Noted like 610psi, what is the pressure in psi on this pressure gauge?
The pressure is 650psi
